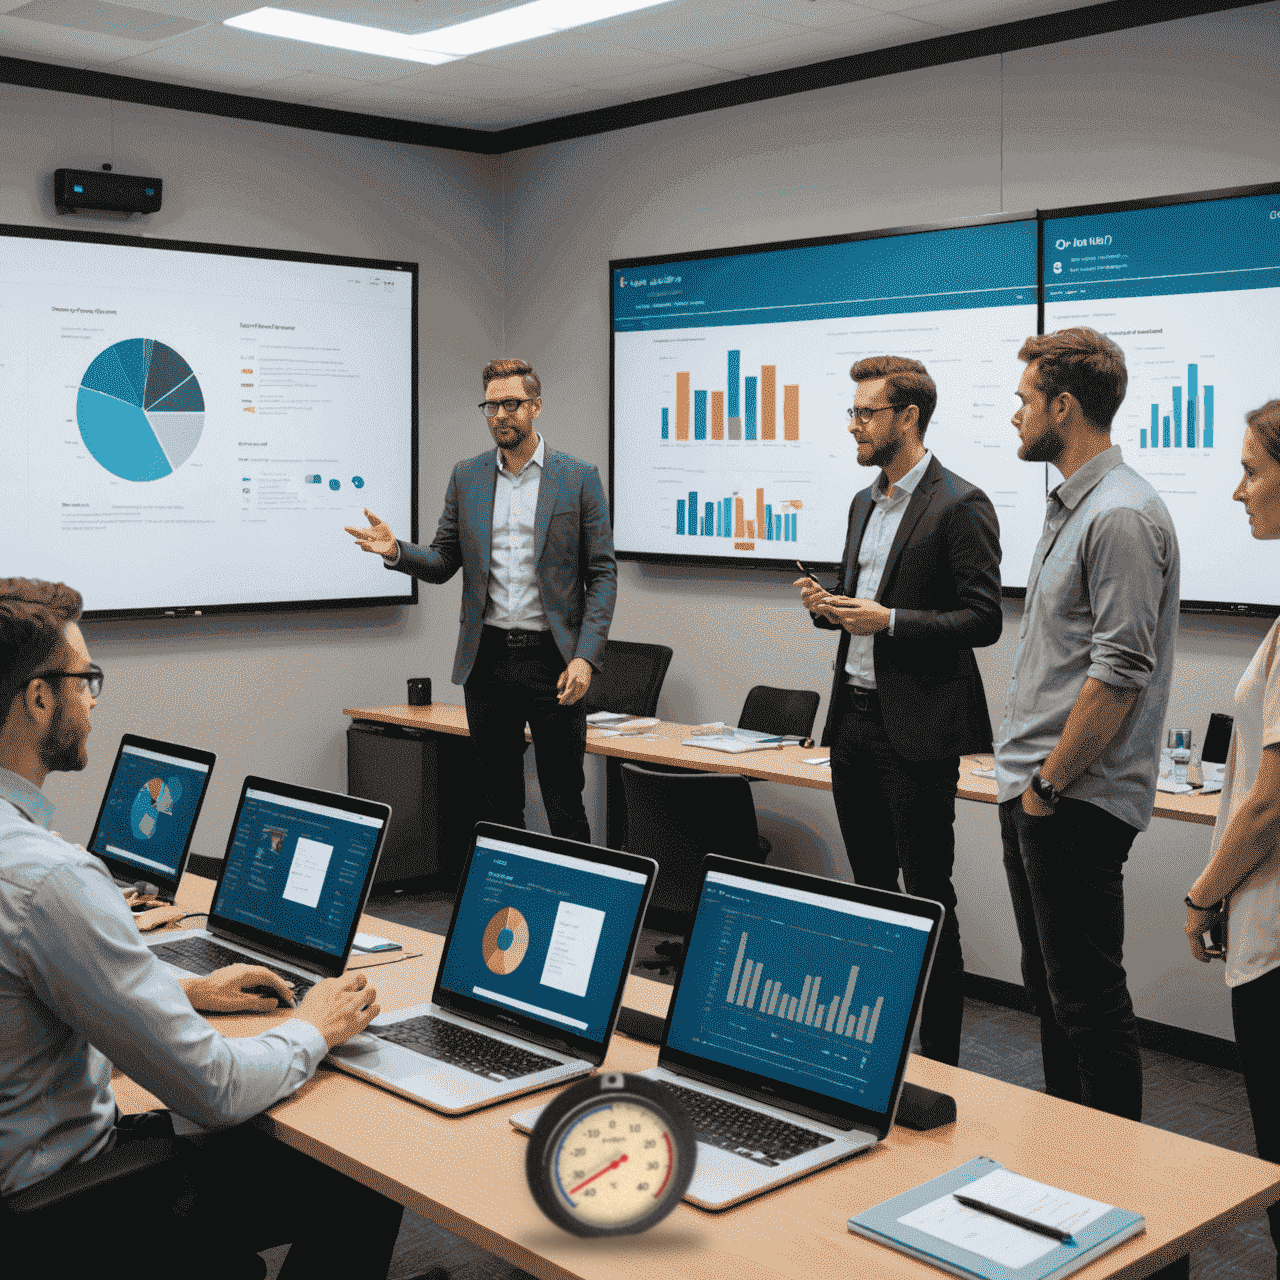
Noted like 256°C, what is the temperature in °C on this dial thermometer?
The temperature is -35°C
